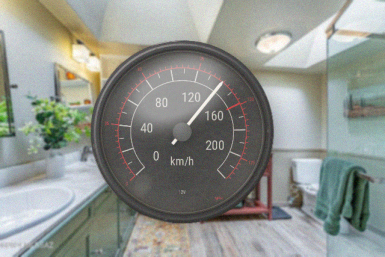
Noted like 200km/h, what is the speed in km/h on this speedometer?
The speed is 140km/h
